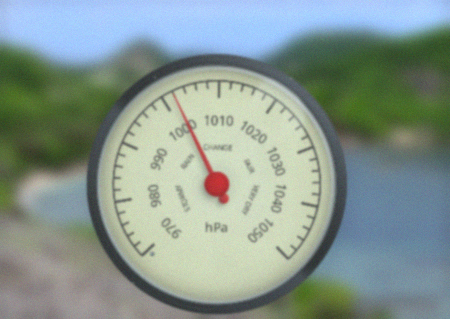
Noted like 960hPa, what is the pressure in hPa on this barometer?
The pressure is 1002hPa
